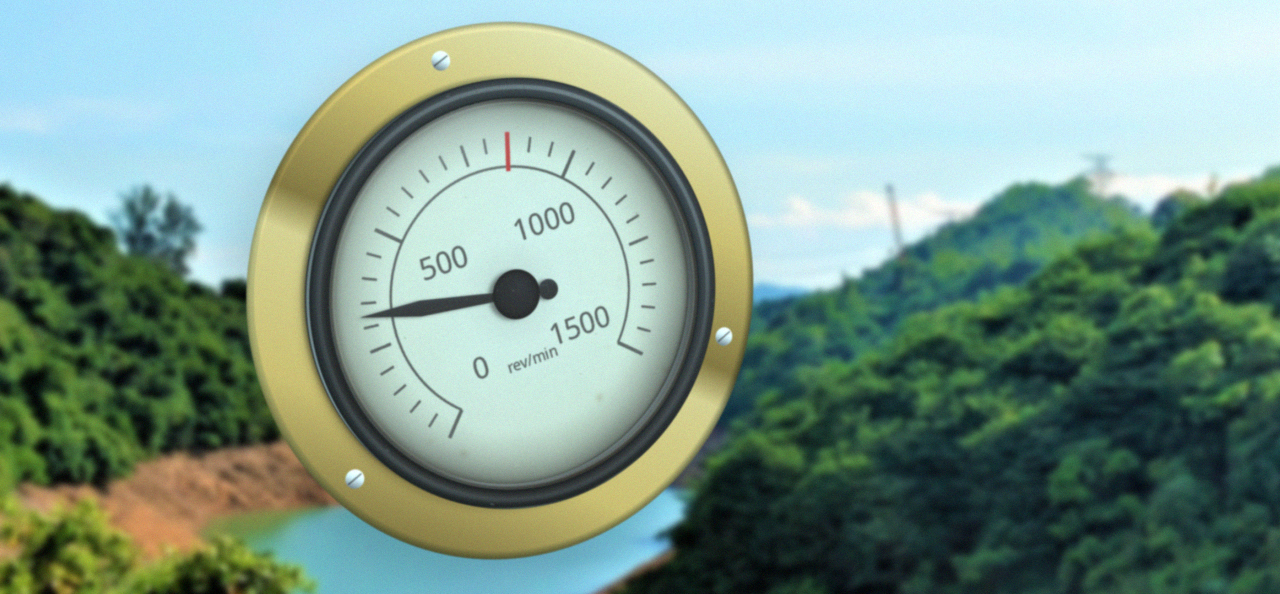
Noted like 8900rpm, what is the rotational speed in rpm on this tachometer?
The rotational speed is 325rpm
